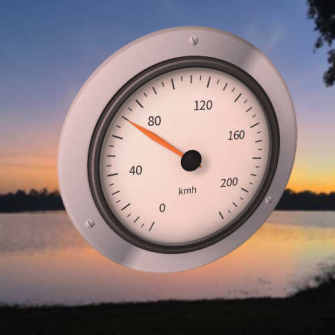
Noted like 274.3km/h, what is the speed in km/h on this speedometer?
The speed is 70km/h
